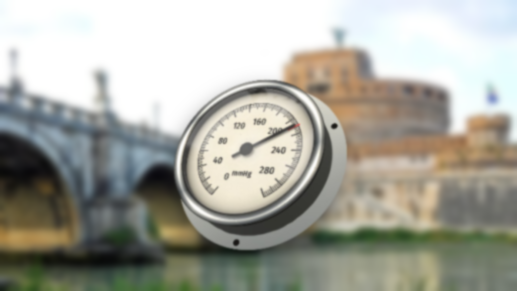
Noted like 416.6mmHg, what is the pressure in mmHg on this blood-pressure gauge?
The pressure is 210mmHg
